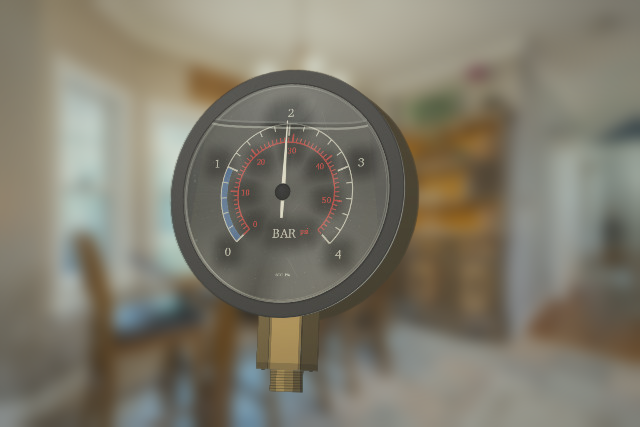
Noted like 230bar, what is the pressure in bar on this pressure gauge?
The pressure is 2bar
